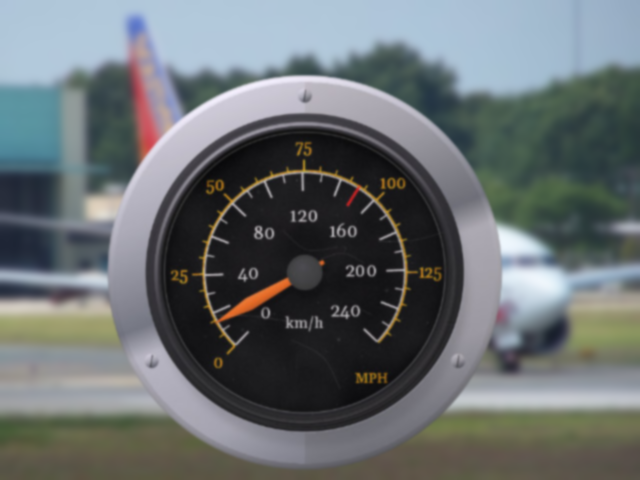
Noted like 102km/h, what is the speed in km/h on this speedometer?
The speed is 15km/h
